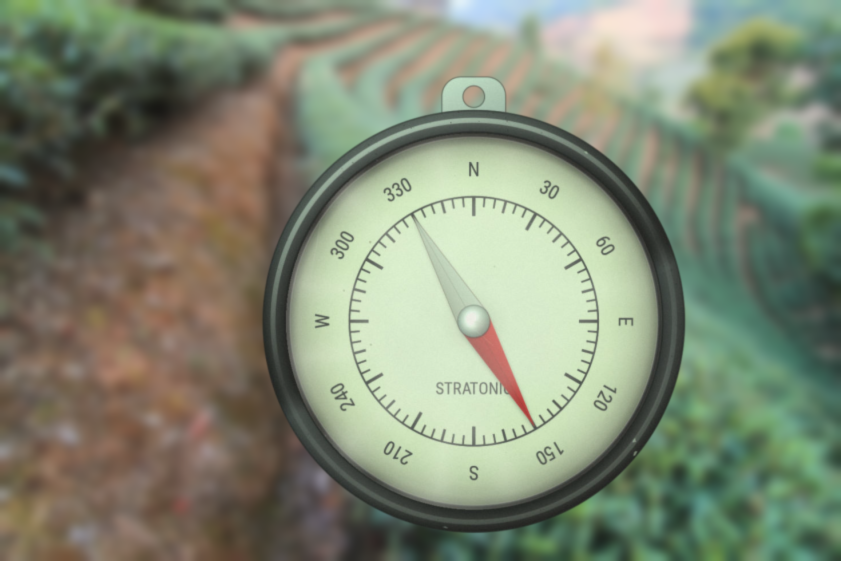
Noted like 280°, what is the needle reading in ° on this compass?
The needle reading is 150°
